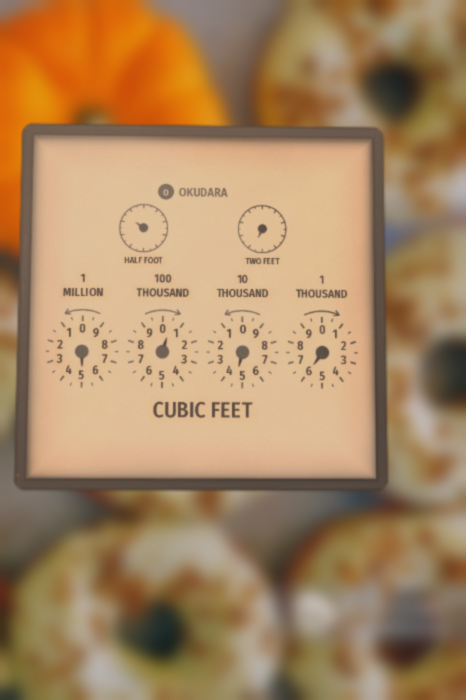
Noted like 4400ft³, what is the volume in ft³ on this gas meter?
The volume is 504600ft³
